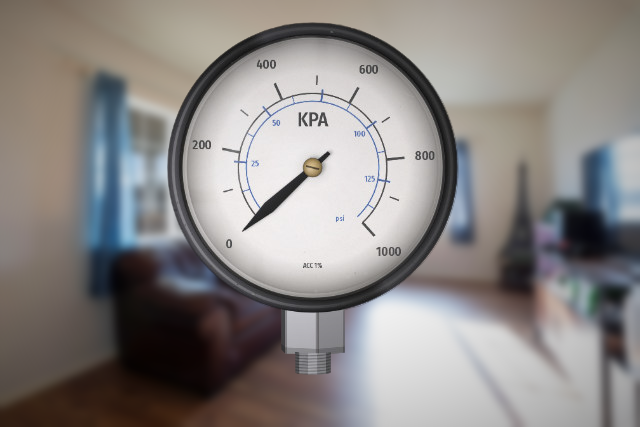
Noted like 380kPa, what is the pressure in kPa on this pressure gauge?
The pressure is 0kPa
